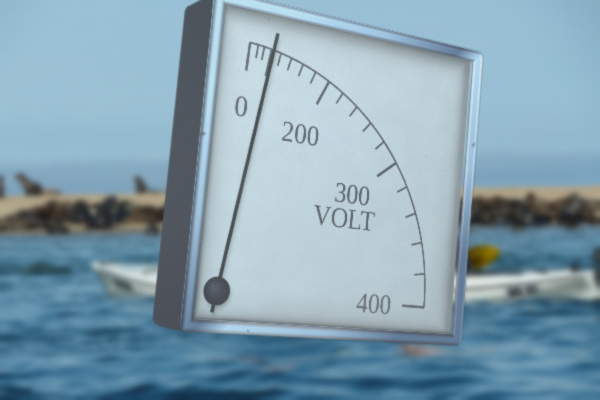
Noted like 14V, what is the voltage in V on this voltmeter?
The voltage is 100V
